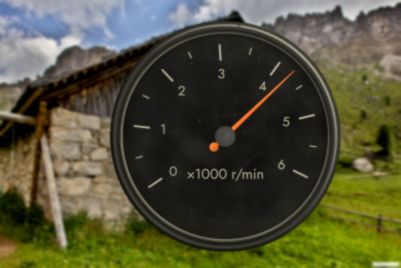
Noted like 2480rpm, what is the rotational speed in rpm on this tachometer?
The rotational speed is 4250rpm
